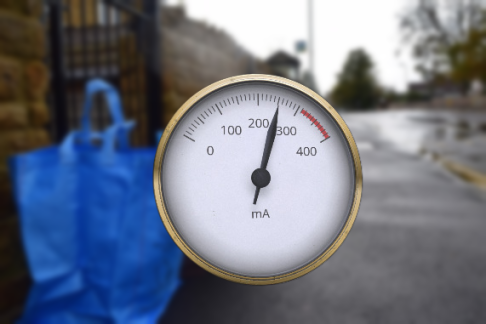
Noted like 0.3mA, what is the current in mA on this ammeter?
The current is 250mA
